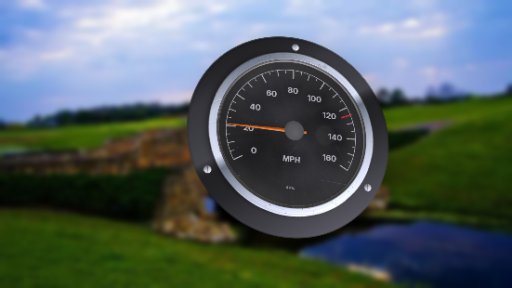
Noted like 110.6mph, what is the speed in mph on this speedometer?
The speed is 20mph
